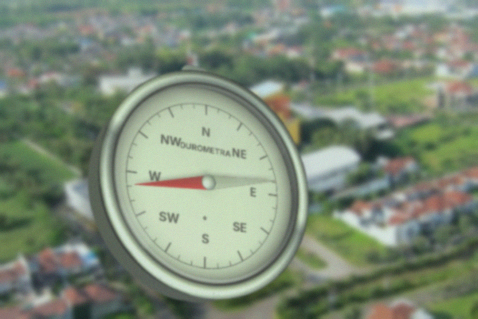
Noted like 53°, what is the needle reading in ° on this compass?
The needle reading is 260°
